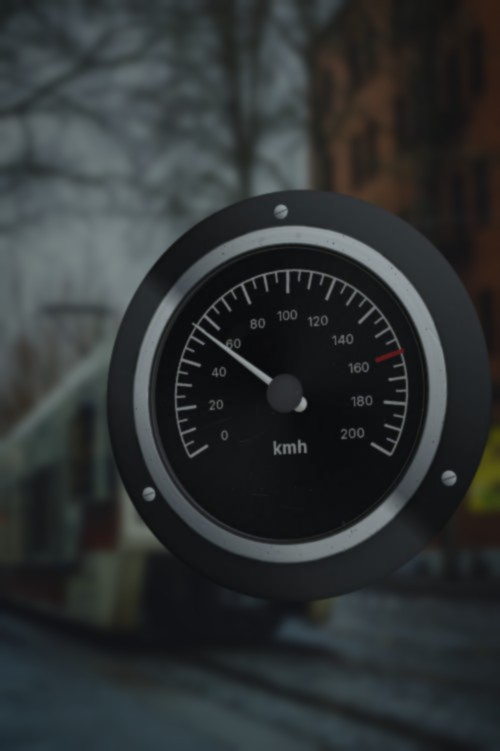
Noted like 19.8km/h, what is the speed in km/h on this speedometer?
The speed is 55km/h
